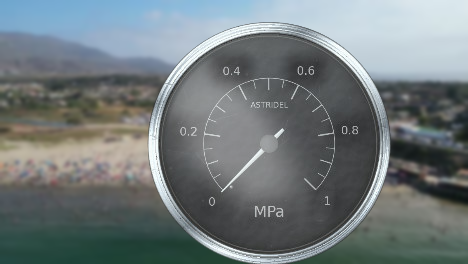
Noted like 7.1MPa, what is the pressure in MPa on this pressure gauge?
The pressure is 0MPa
